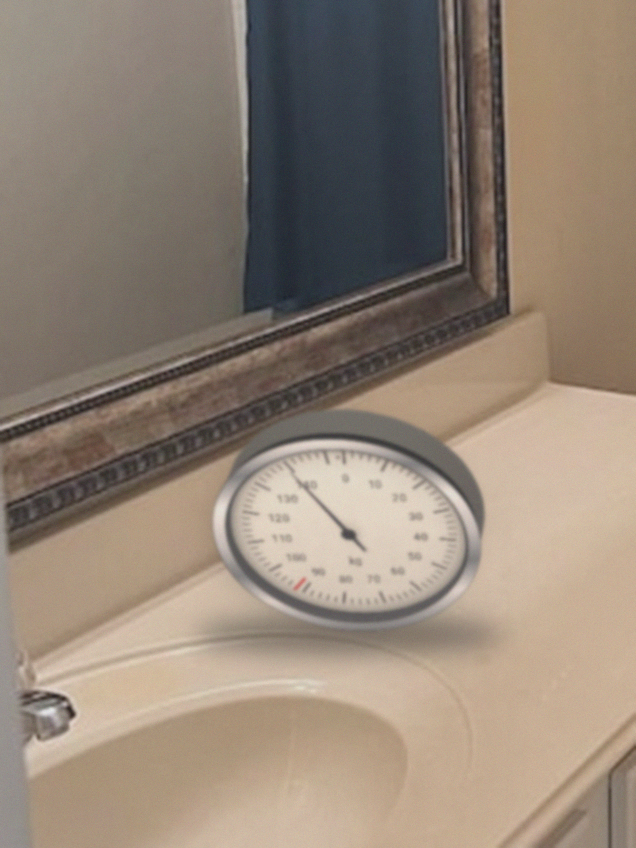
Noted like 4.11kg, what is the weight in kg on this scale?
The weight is 140kg
